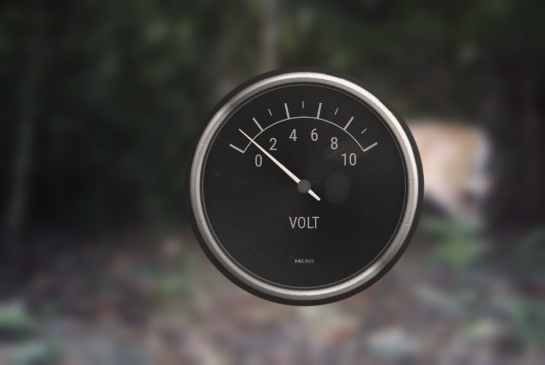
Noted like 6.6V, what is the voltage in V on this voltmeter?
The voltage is 1V
